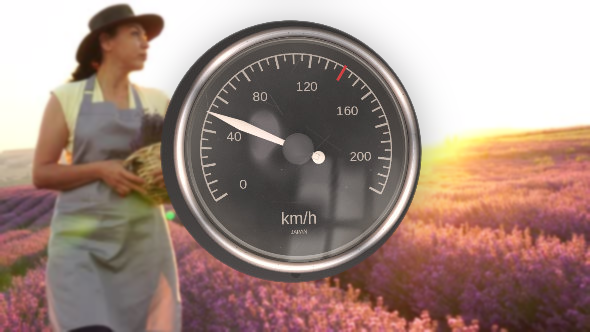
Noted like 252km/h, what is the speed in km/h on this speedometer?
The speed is 50km/h
